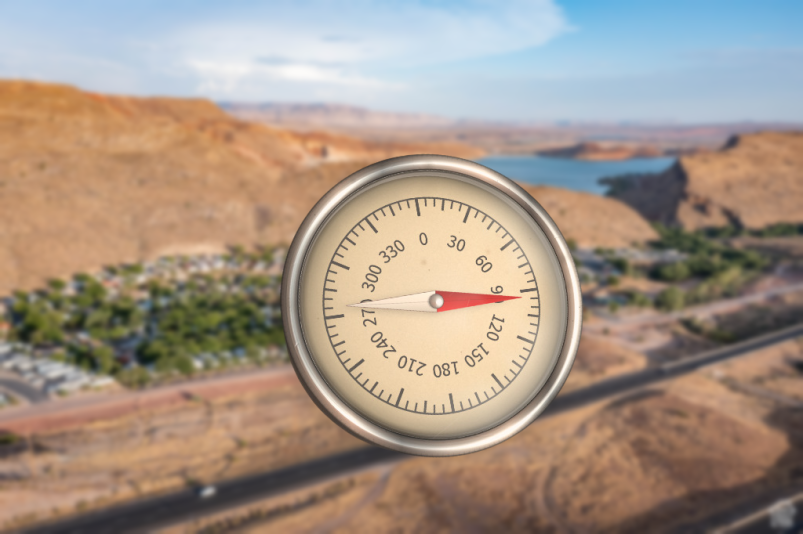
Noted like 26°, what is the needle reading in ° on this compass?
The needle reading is 95°
